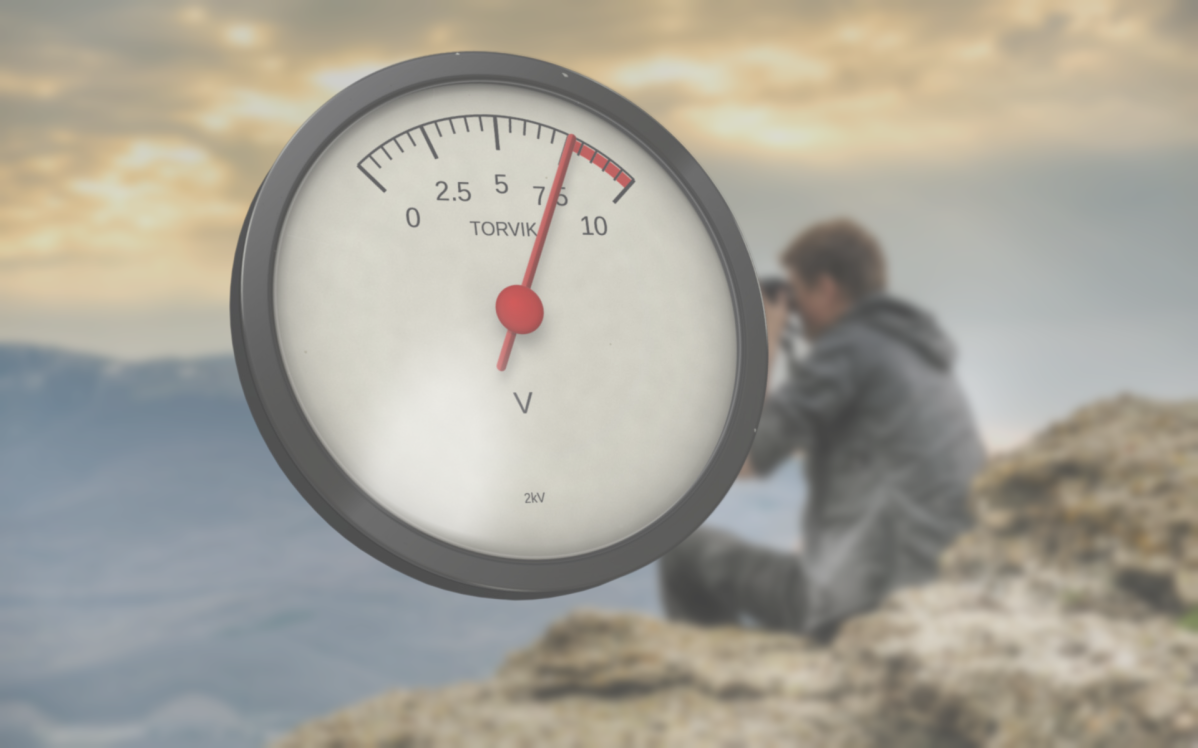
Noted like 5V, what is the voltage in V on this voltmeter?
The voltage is 7.5V
